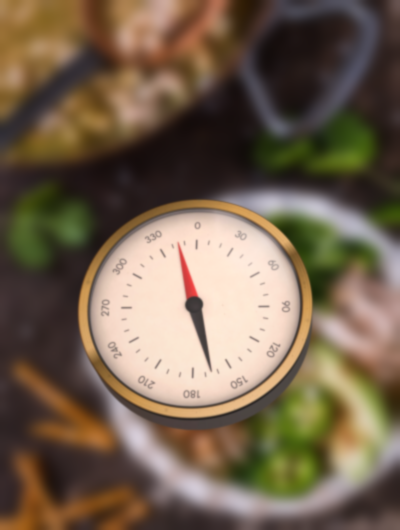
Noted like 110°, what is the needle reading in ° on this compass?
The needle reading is 345°
